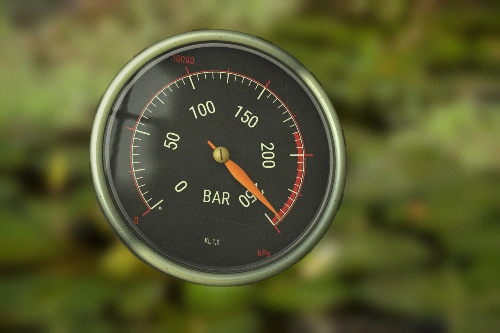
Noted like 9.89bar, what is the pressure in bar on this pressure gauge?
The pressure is 245bar
